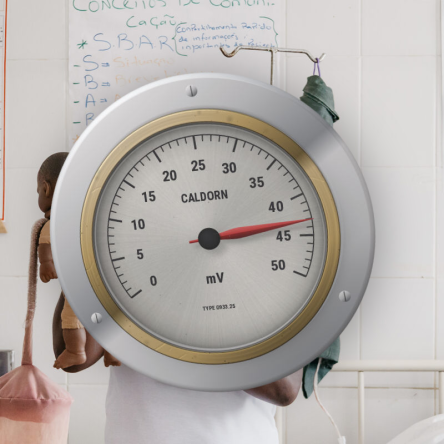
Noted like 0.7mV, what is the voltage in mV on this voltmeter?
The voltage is 43mV
